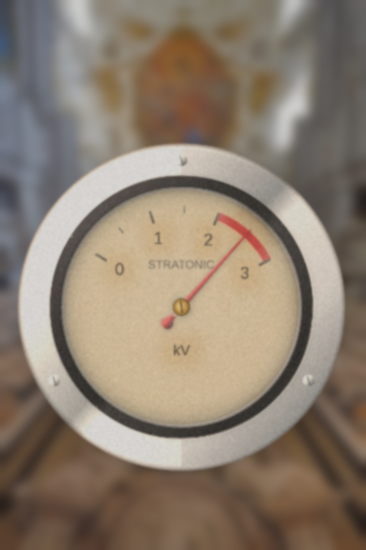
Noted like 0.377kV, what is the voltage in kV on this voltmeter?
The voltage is 2.5kV
